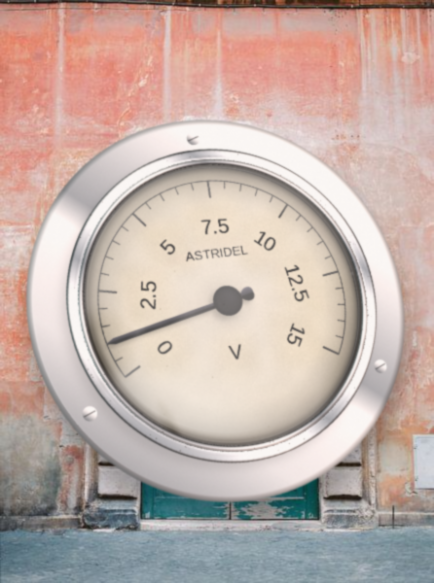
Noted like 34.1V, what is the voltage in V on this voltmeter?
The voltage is 1V
